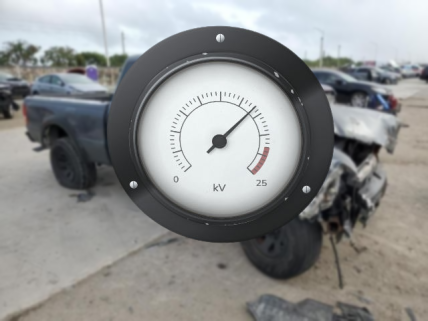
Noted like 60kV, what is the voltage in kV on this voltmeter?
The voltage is 16.5kV
